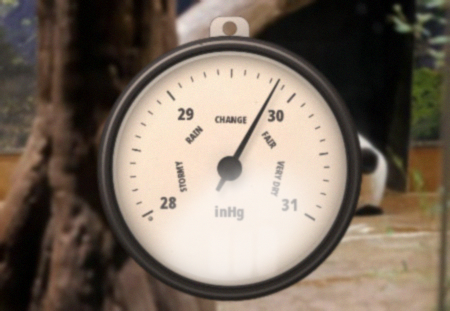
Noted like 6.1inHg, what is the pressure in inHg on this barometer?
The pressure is 29.85inHg
